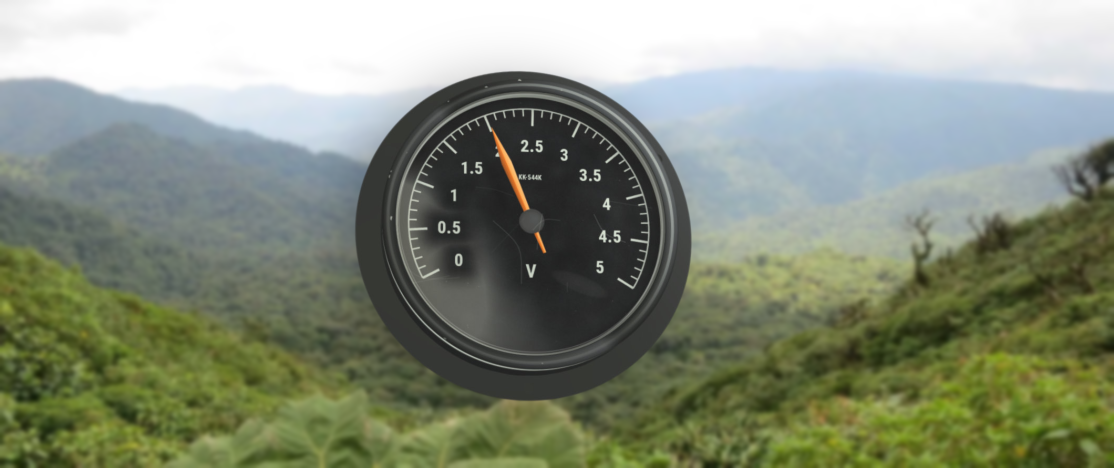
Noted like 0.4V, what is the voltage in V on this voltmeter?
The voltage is 2V
